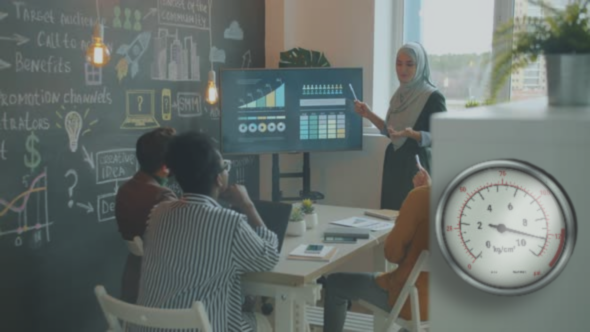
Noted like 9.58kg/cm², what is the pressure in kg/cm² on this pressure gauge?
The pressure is 9kg/cm²
